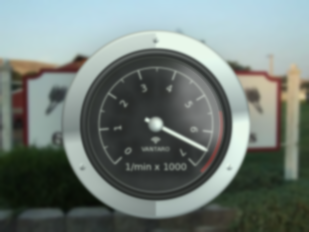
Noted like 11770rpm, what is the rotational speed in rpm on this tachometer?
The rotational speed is 6500rpm
